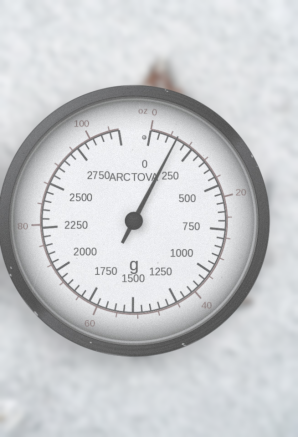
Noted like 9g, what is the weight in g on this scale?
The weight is 150g
